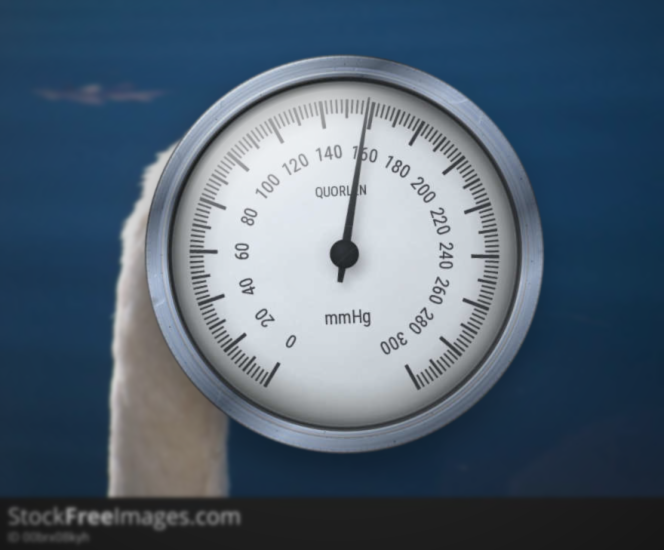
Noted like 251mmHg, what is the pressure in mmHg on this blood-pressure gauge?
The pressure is 158mmHg
